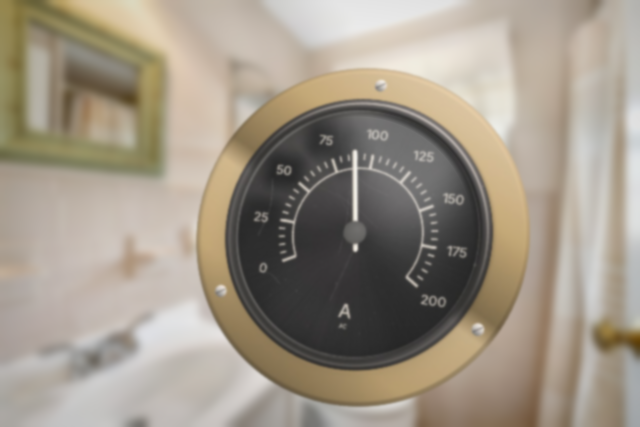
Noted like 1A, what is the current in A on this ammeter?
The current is 90A
